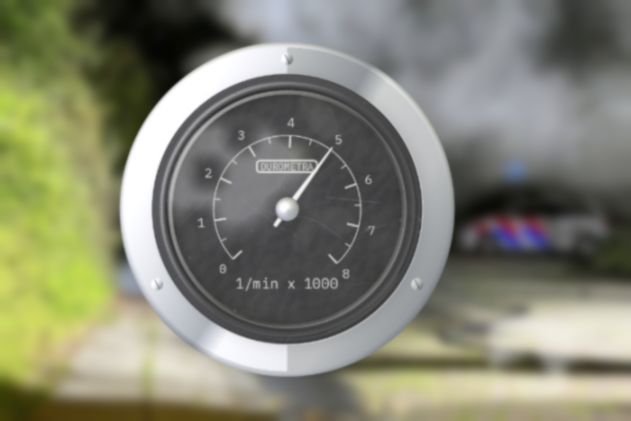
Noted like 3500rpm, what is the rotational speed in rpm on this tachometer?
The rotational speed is 5000rpm
